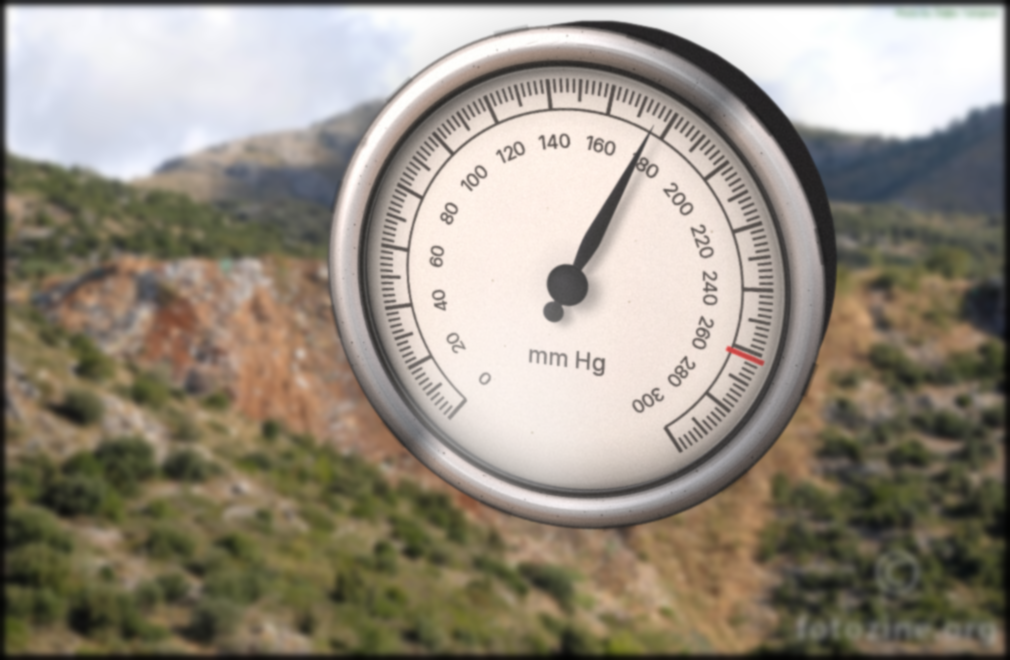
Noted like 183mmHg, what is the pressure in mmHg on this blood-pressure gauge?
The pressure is 176mmHg
